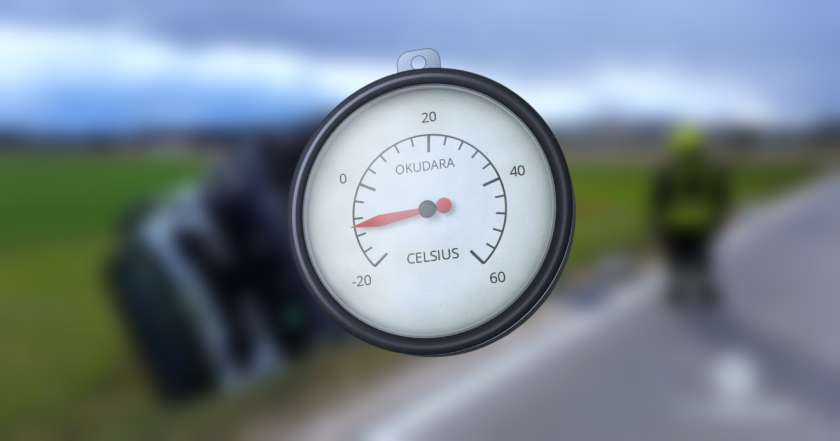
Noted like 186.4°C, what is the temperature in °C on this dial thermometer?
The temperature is -10°C
